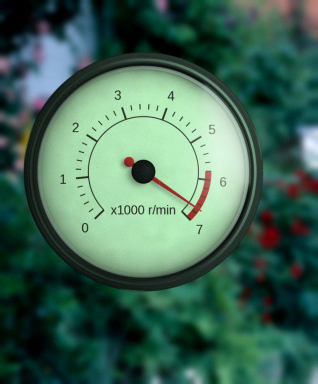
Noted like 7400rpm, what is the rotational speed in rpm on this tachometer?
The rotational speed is 6700rpm
